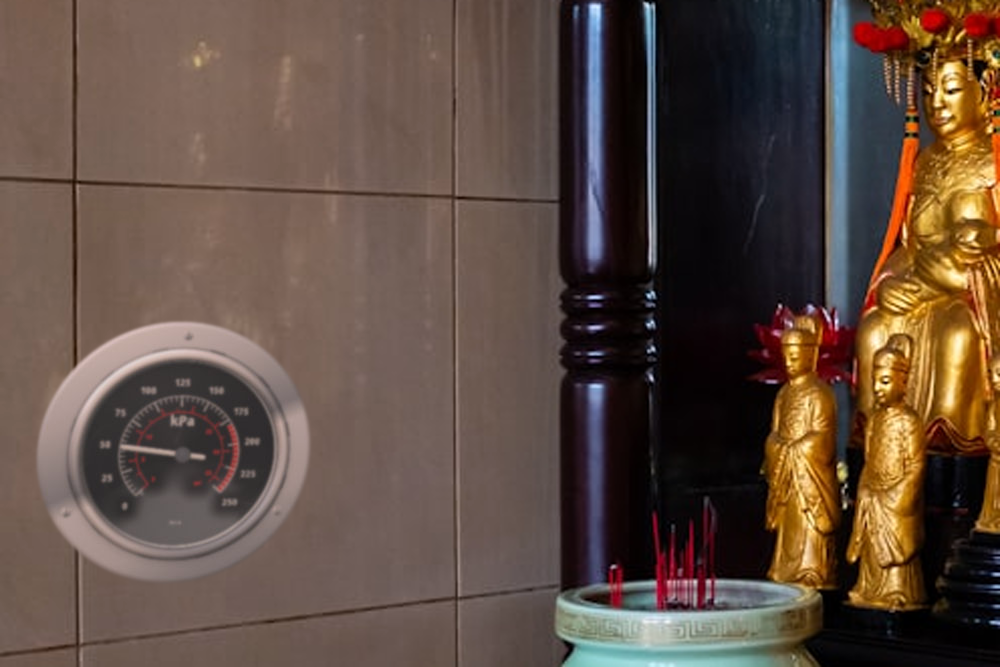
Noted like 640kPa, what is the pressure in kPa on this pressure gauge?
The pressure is 50kPa
